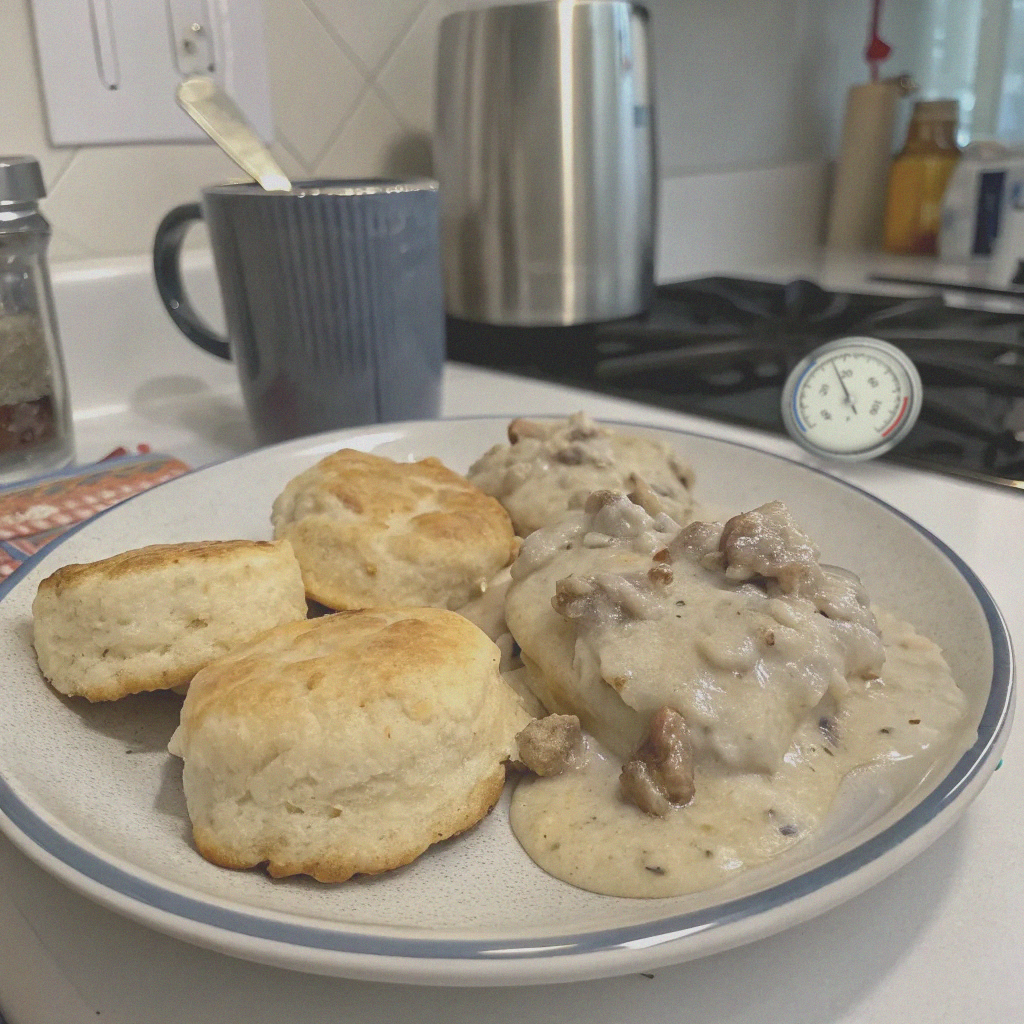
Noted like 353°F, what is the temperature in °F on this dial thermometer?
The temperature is 10°F
